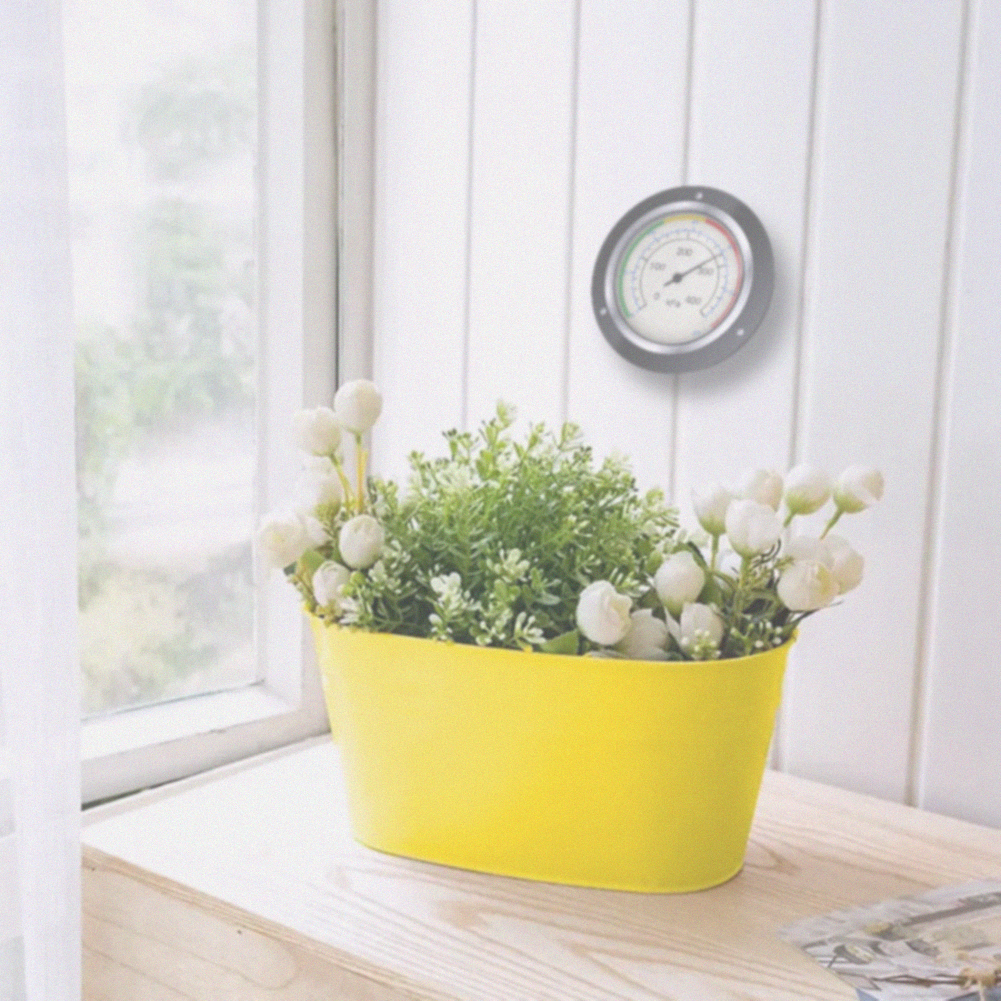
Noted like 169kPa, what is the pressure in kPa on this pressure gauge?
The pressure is 280kPa
